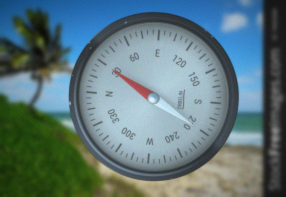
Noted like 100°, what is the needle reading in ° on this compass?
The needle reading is 30°
